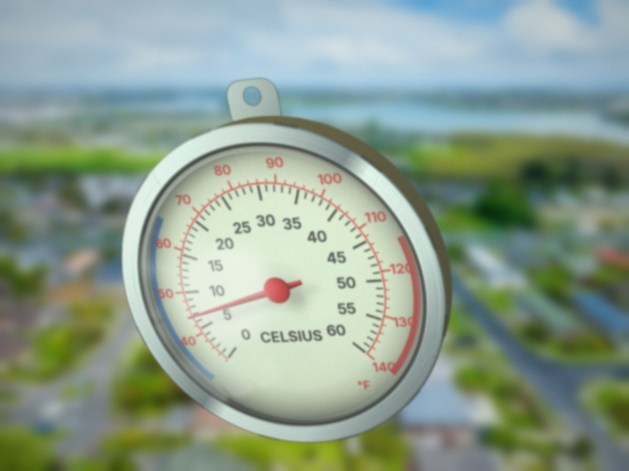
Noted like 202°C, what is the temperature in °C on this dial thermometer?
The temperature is 7°C
